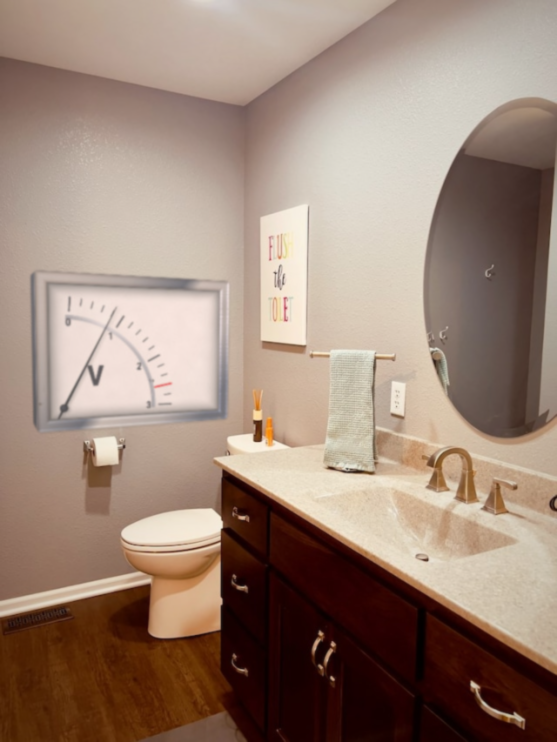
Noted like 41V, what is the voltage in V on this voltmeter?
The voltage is 0.8V
